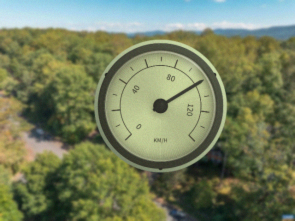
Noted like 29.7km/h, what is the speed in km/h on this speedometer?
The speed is 100km/h
